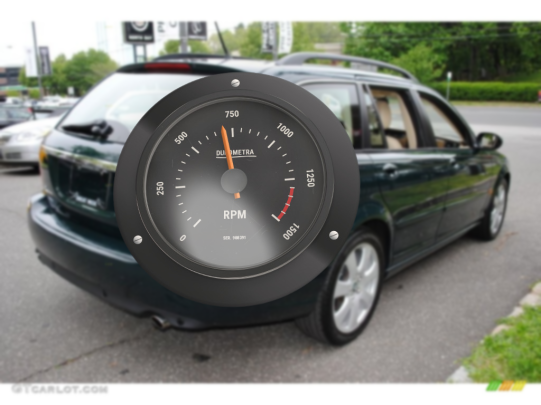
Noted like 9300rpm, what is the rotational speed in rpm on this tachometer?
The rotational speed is 700rpm
